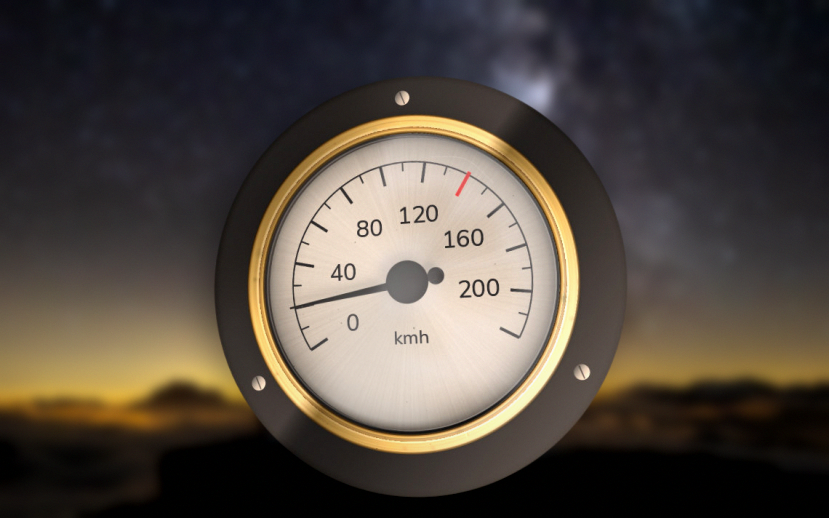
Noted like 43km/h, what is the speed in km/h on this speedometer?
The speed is 20km/h
